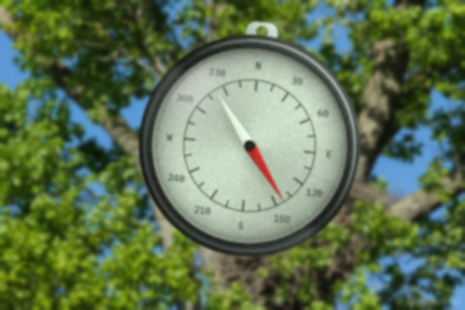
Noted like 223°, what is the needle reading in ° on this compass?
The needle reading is 142.5°
